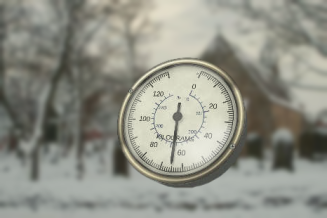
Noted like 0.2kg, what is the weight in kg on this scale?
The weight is 65kg
